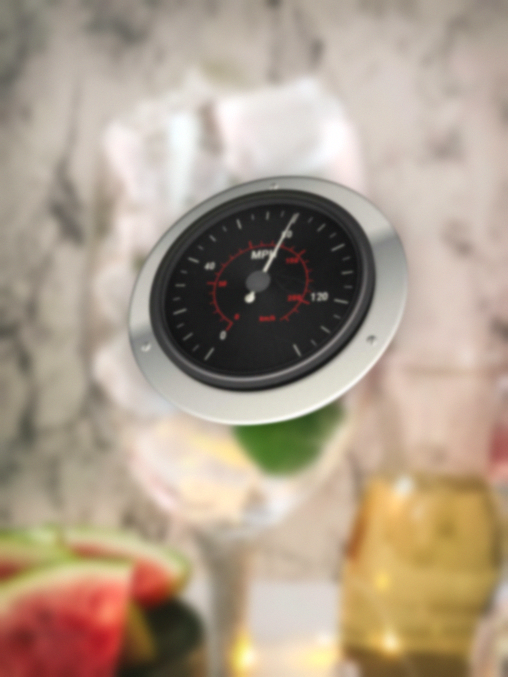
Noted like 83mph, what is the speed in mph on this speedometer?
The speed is 80mph
